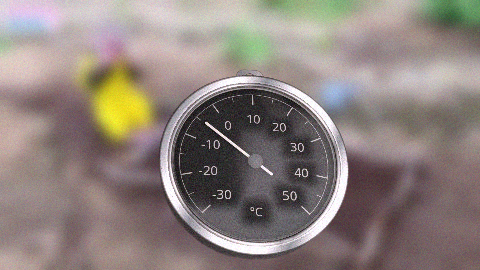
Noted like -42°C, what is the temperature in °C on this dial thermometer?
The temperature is -5°C
